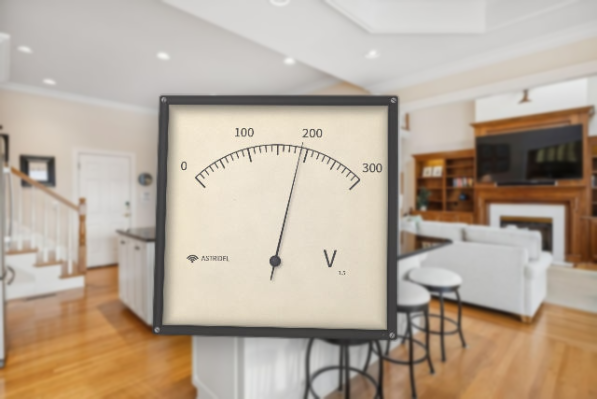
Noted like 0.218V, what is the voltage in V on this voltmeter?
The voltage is 190V
